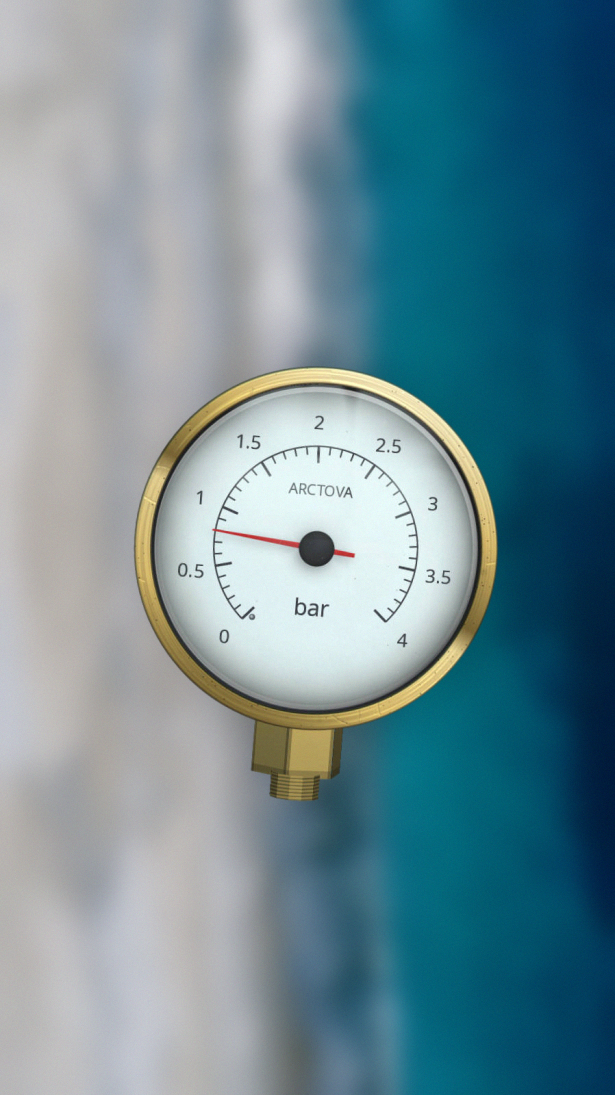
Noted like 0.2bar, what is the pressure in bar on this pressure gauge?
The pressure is 0.8bar
